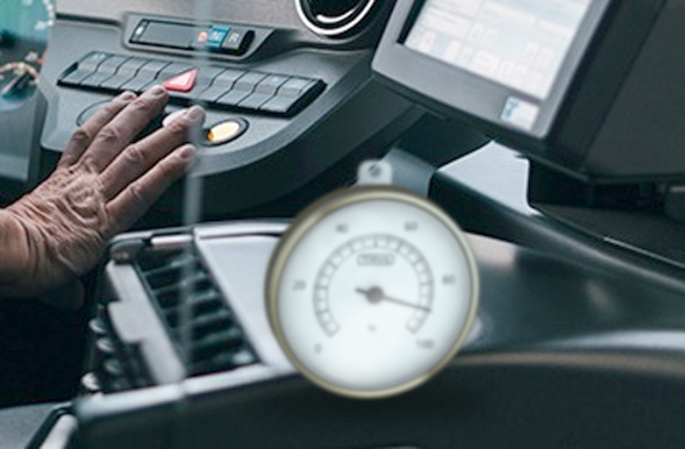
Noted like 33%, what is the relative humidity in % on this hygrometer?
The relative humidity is 90%
